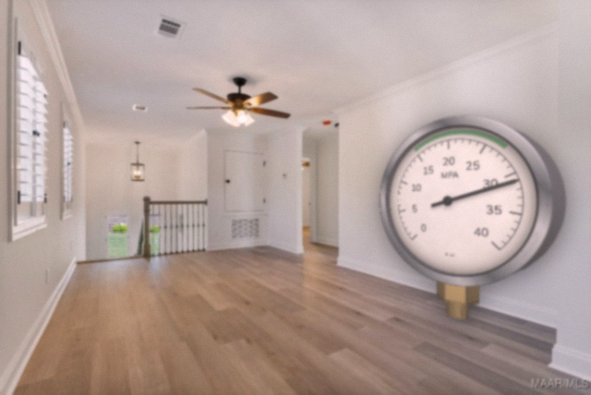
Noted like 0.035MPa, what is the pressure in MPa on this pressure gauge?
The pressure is 31MPa
